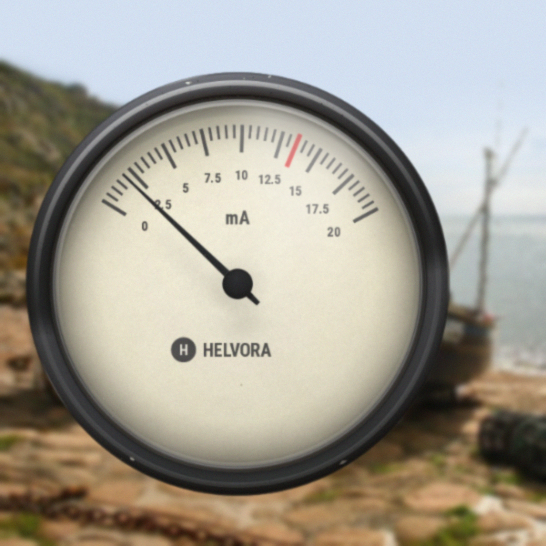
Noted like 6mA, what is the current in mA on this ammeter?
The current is 2mA
